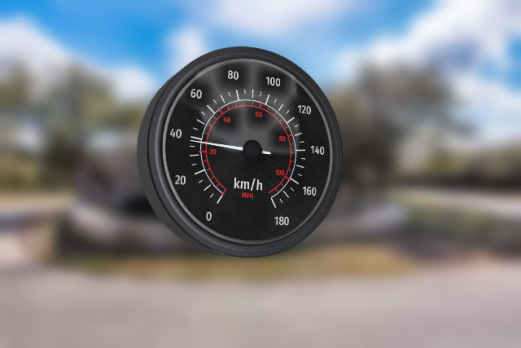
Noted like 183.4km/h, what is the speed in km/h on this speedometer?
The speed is 37.5km/h
